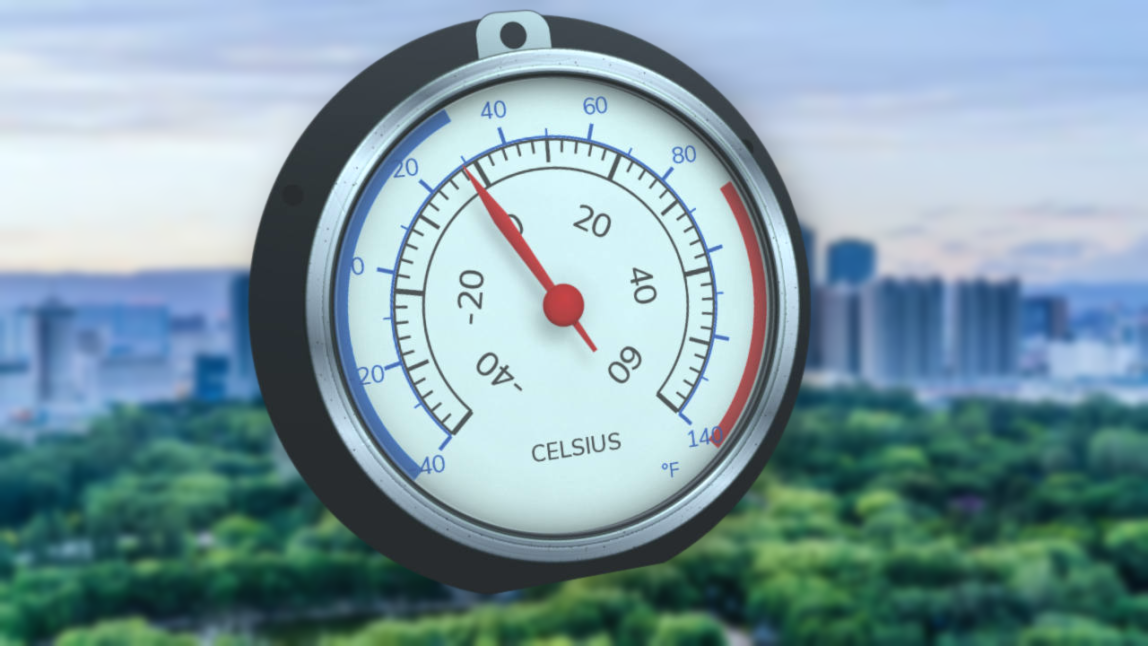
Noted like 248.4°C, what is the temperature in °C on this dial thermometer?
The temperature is -2°C
